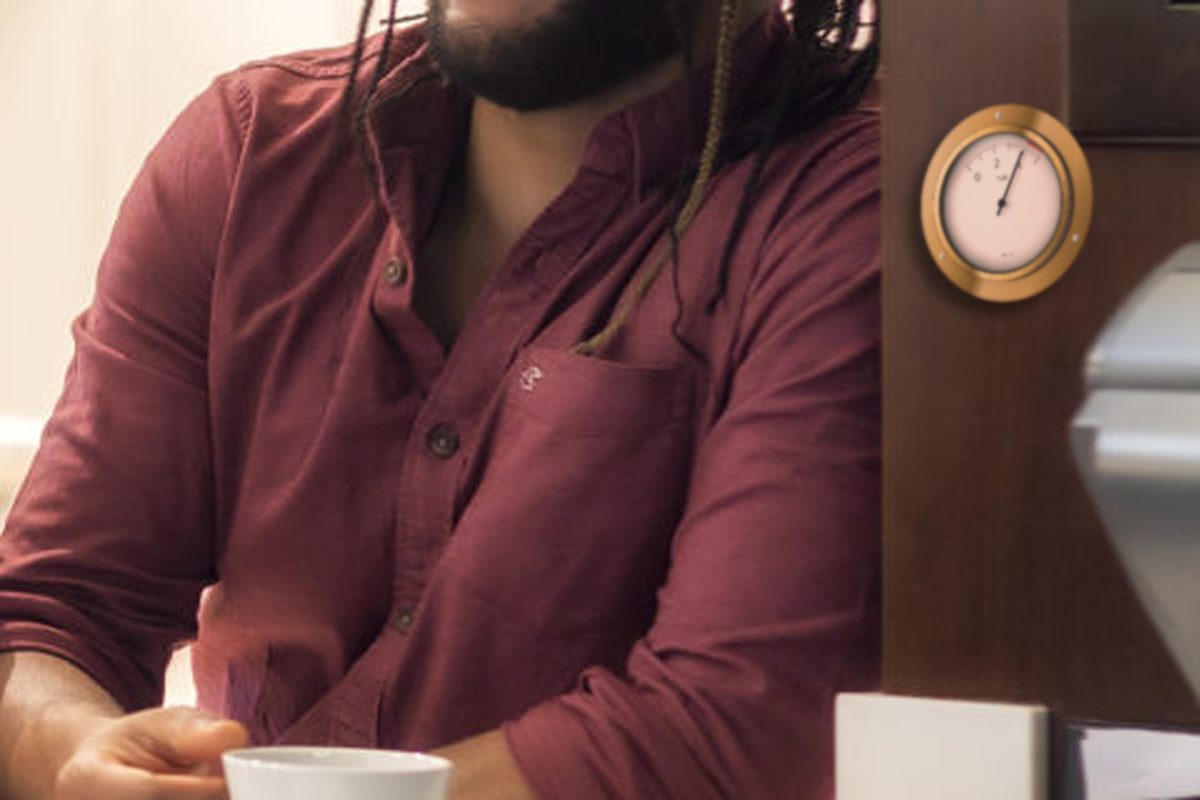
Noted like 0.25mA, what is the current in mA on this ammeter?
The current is 4mA
